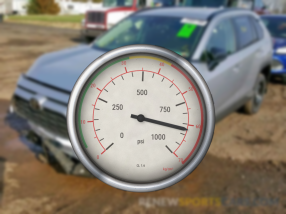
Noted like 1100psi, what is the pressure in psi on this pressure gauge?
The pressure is 875psi
